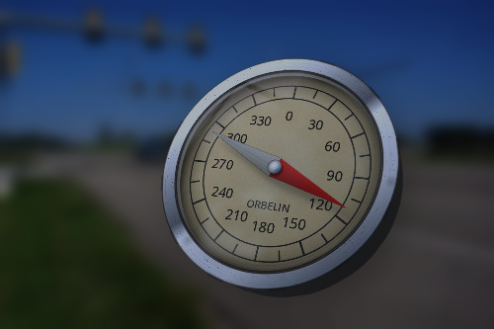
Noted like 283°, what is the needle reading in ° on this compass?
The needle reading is 112.5°
